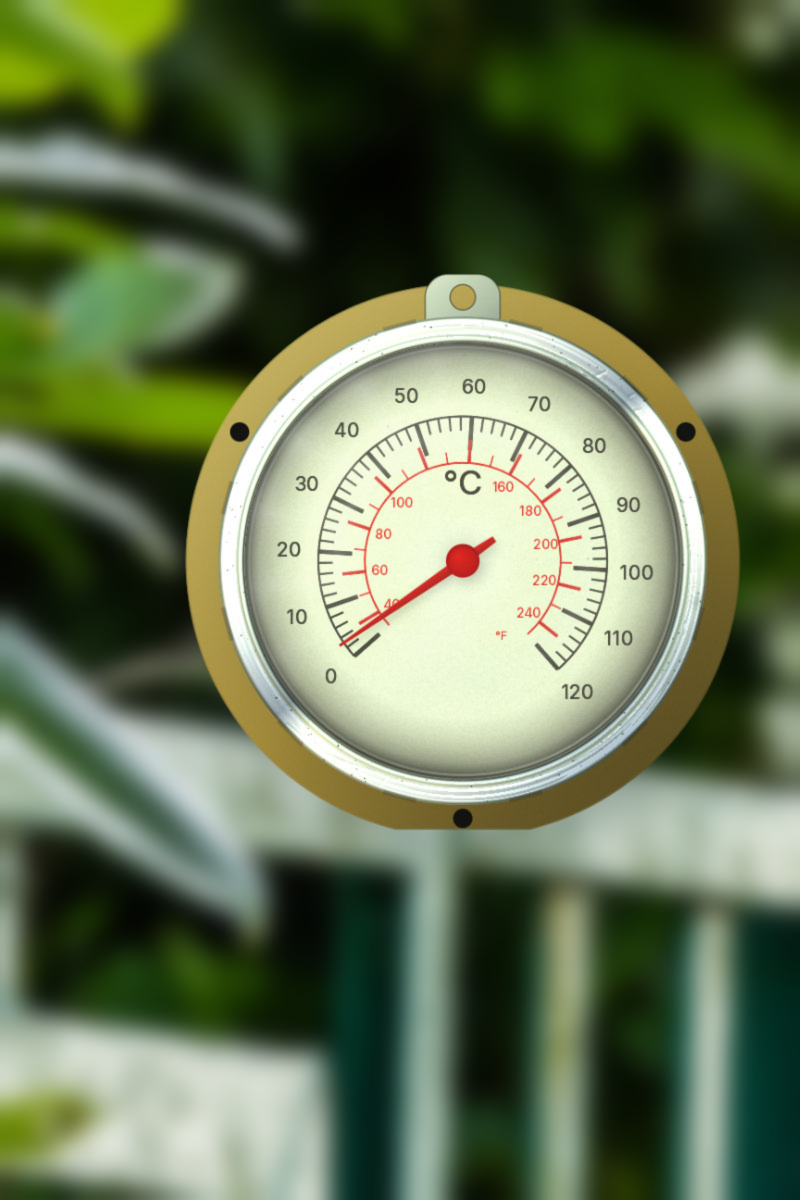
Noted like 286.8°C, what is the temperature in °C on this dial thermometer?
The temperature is 3°C
